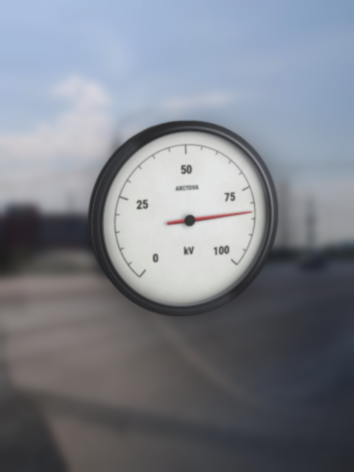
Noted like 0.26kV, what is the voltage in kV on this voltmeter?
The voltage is 82.5kV
